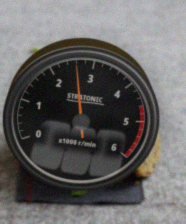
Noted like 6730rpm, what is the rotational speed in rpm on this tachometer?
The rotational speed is 2600rpm
